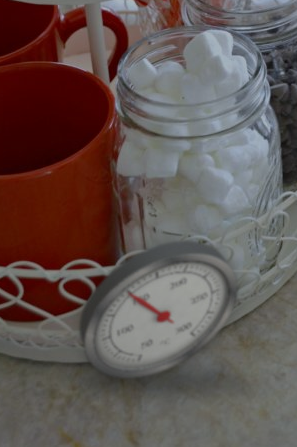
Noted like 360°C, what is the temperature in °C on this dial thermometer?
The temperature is 150°C
